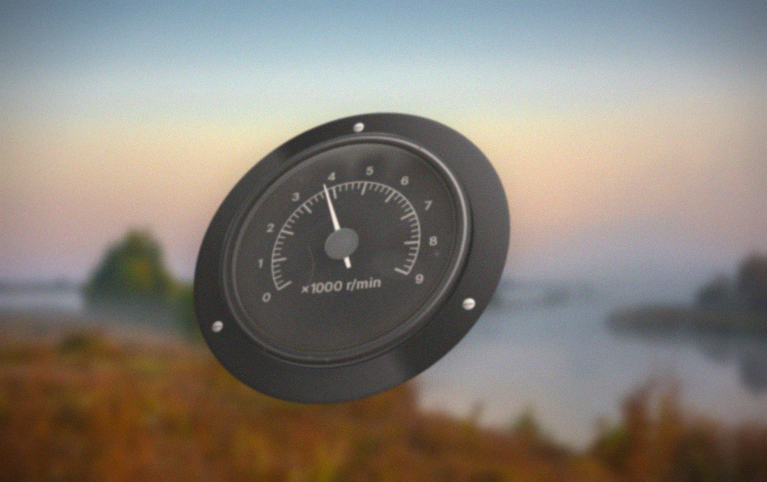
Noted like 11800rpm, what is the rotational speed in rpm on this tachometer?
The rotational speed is 3800rpm
